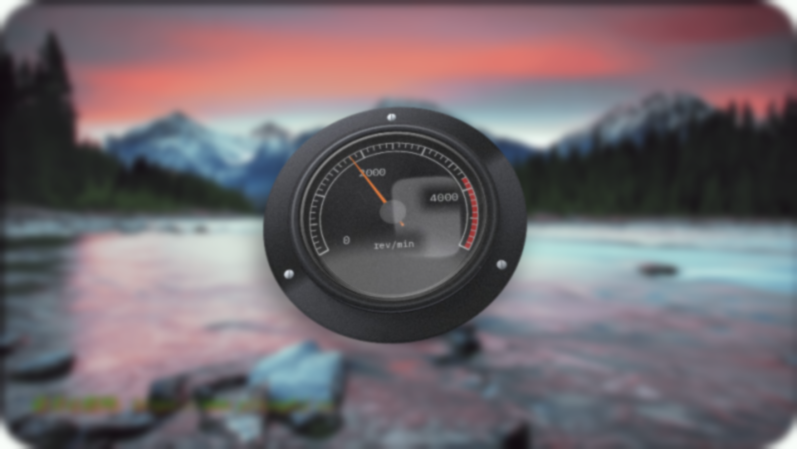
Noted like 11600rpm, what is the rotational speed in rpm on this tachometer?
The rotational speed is 1800rpm
